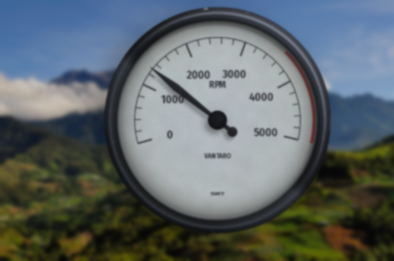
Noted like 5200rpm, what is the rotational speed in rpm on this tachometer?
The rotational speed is 1300rpm
